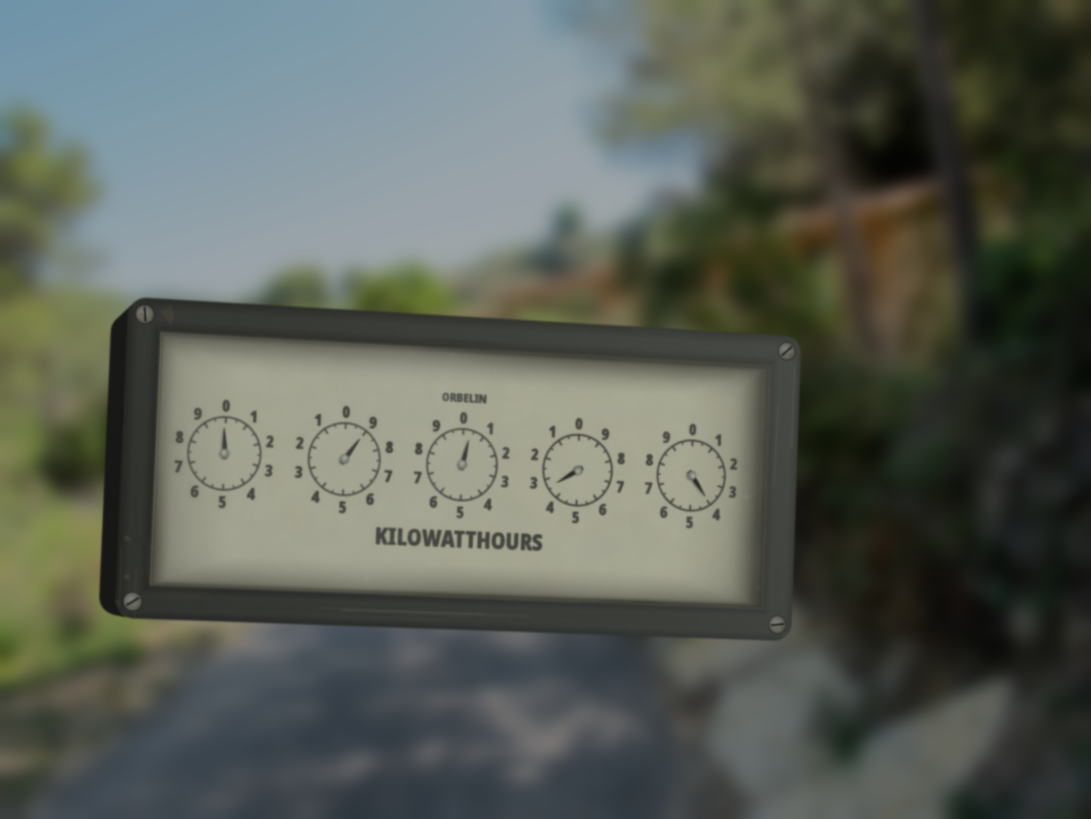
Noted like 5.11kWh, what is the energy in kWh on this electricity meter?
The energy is 99034kWh
